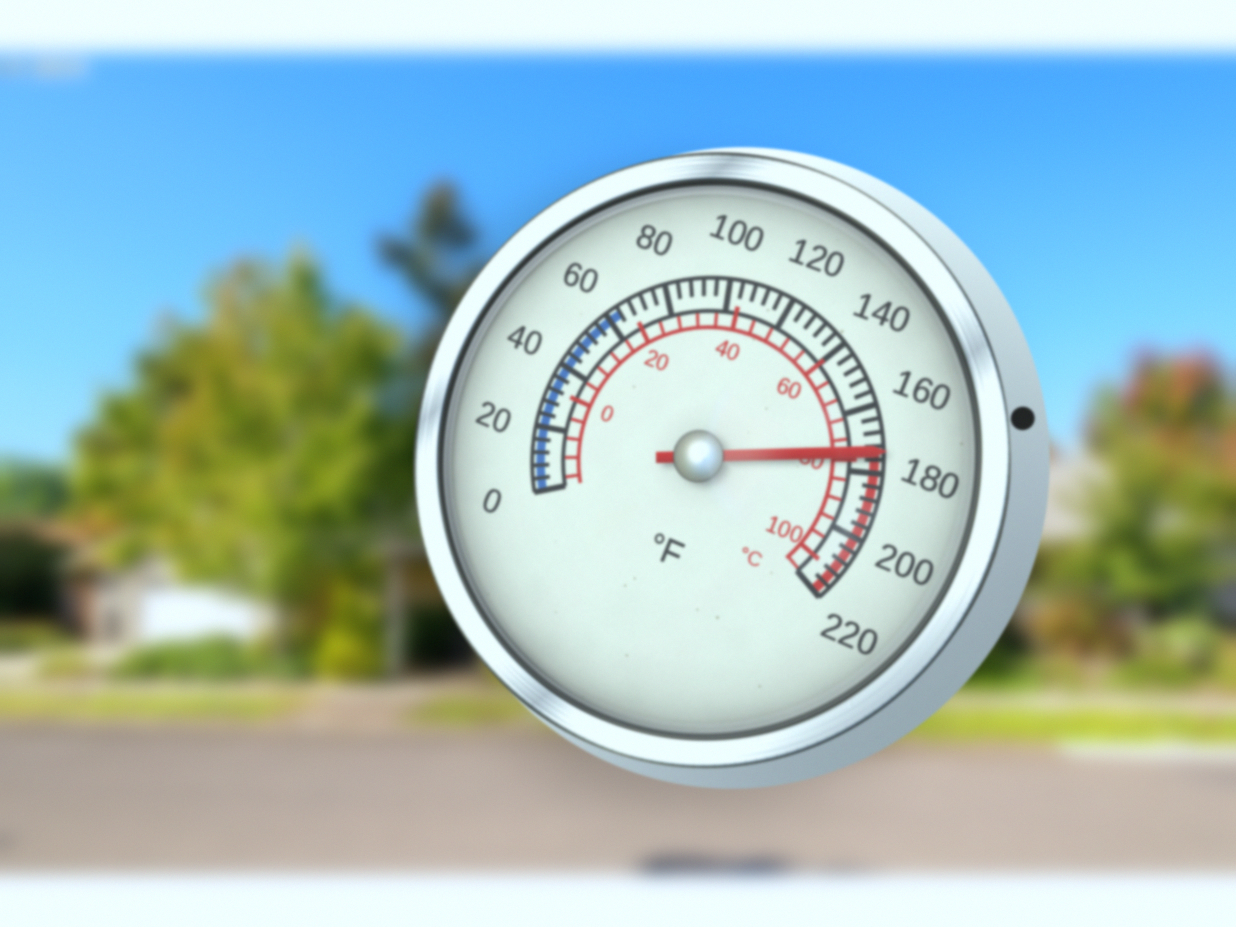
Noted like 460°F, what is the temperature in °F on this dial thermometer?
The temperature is 174°F
